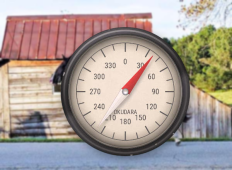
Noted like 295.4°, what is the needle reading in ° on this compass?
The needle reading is 37.5°
